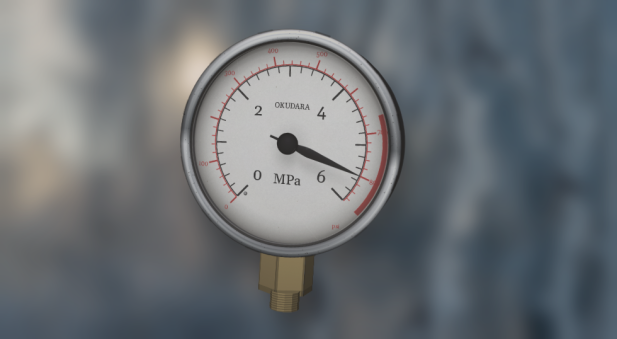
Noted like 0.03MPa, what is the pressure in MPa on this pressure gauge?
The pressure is 5.5MPa
